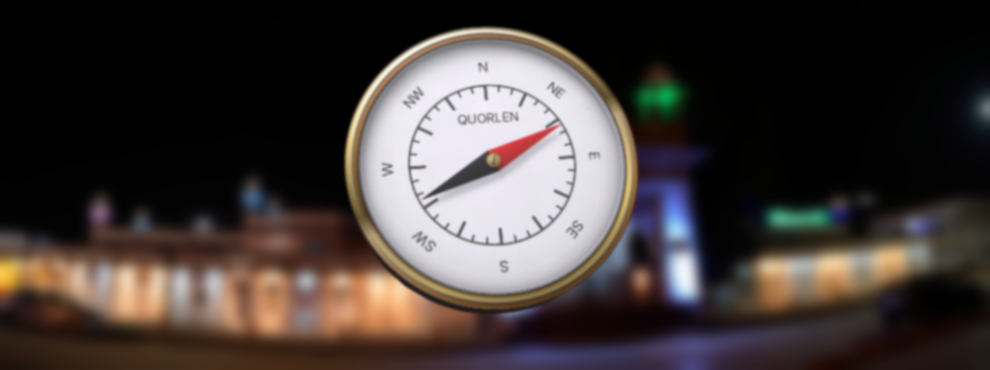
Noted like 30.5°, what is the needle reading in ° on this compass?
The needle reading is 65°
